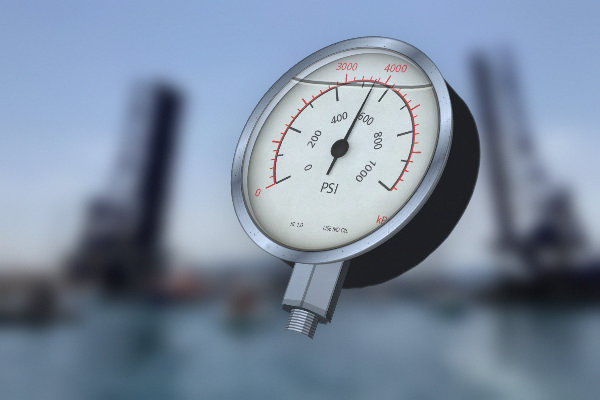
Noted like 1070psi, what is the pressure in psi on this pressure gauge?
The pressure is 550psi
